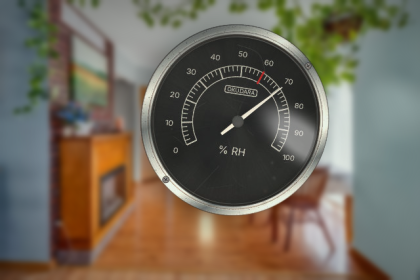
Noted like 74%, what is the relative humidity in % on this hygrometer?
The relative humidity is 70%
